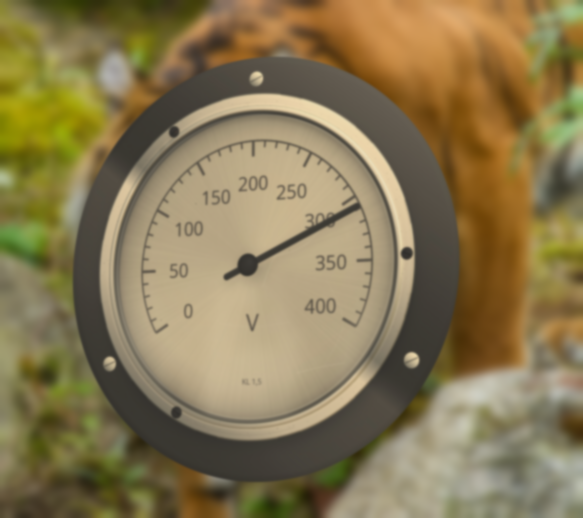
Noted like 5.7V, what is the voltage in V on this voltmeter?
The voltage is 310V
